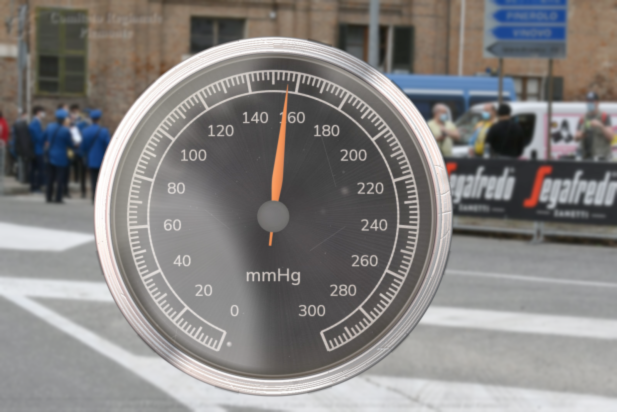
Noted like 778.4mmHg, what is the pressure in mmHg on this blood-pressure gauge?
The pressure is 156mmHg
